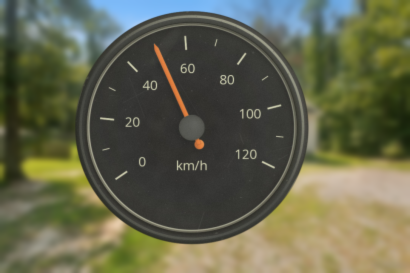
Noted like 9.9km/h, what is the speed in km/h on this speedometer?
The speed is 50km/h
